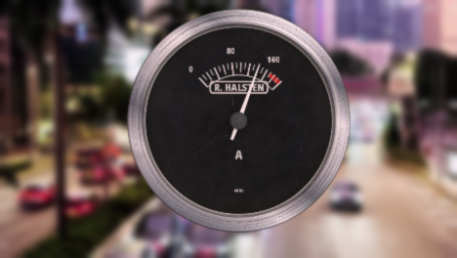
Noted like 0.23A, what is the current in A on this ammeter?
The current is 140A
